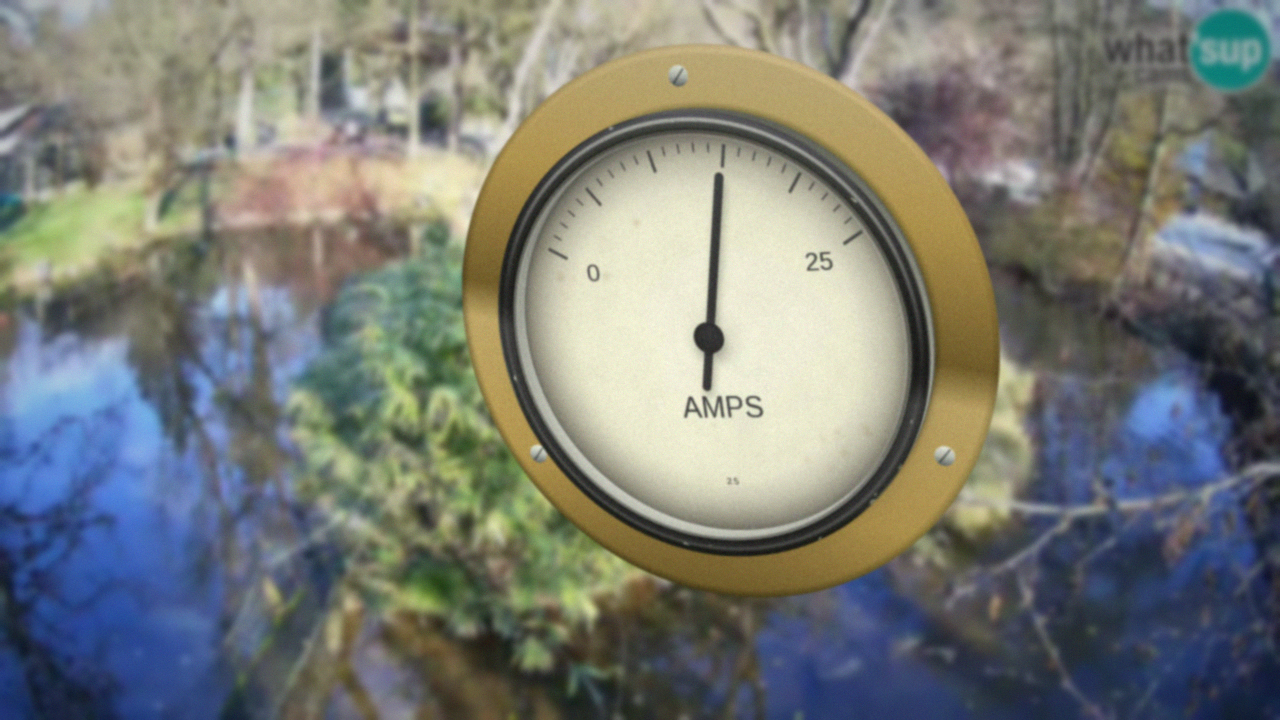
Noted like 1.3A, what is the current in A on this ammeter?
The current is 15A
